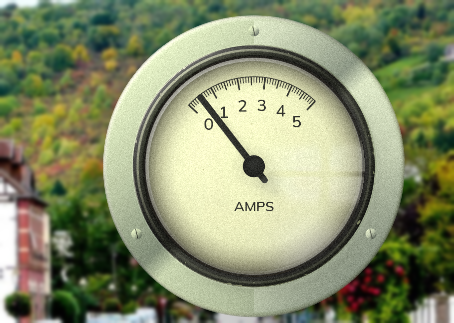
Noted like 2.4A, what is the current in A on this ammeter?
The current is 0.5A
